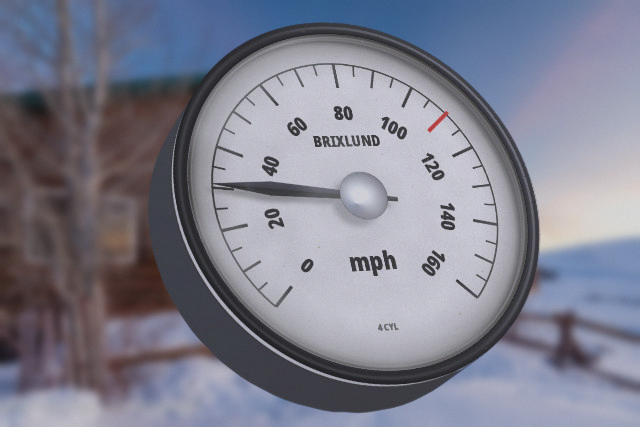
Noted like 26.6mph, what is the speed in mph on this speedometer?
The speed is 30mph
